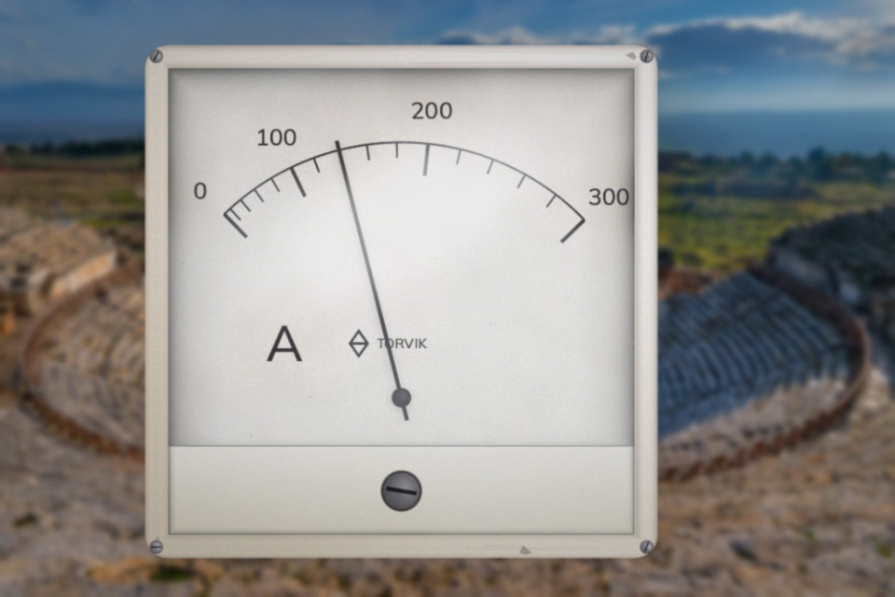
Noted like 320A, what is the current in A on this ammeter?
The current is 140A
